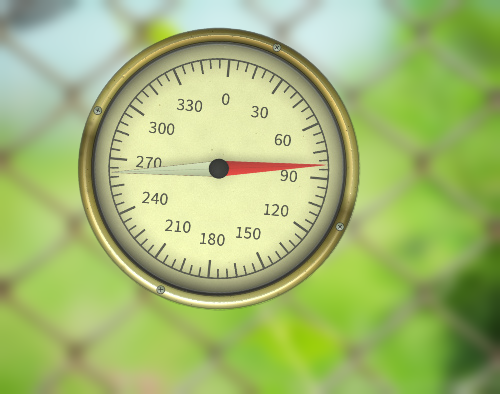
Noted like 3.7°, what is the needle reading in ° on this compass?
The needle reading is 82.5°
